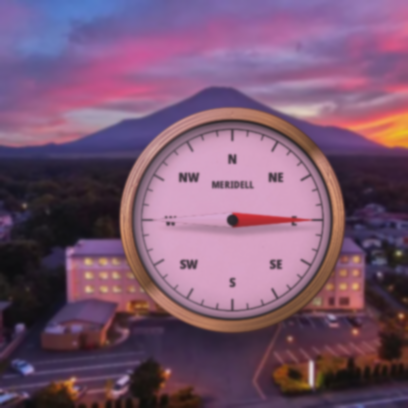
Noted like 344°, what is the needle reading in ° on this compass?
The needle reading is 90°
